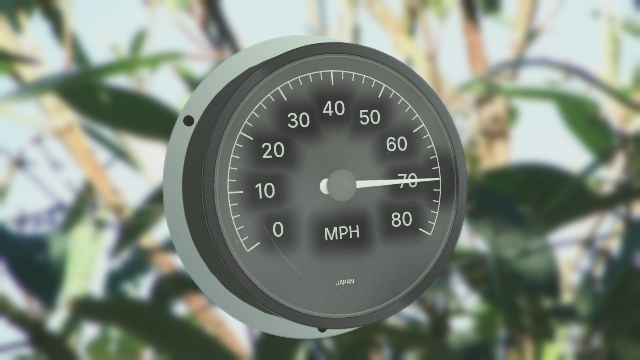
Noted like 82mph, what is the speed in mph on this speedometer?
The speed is 70mph
